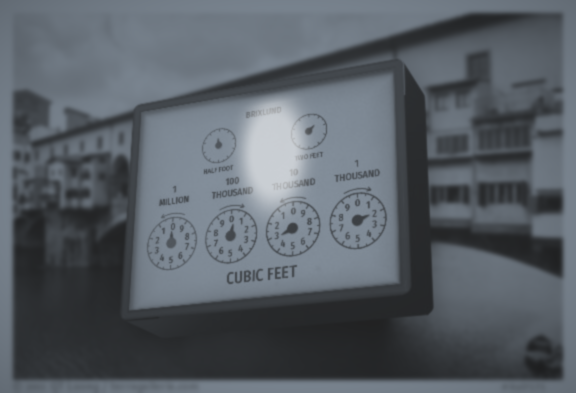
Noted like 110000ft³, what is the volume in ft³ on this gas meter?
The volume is 3200ft³
